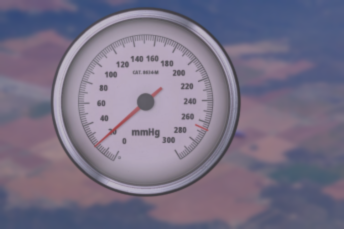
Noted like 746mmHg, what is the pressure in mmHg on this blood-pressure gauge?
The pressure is 20mmHg
